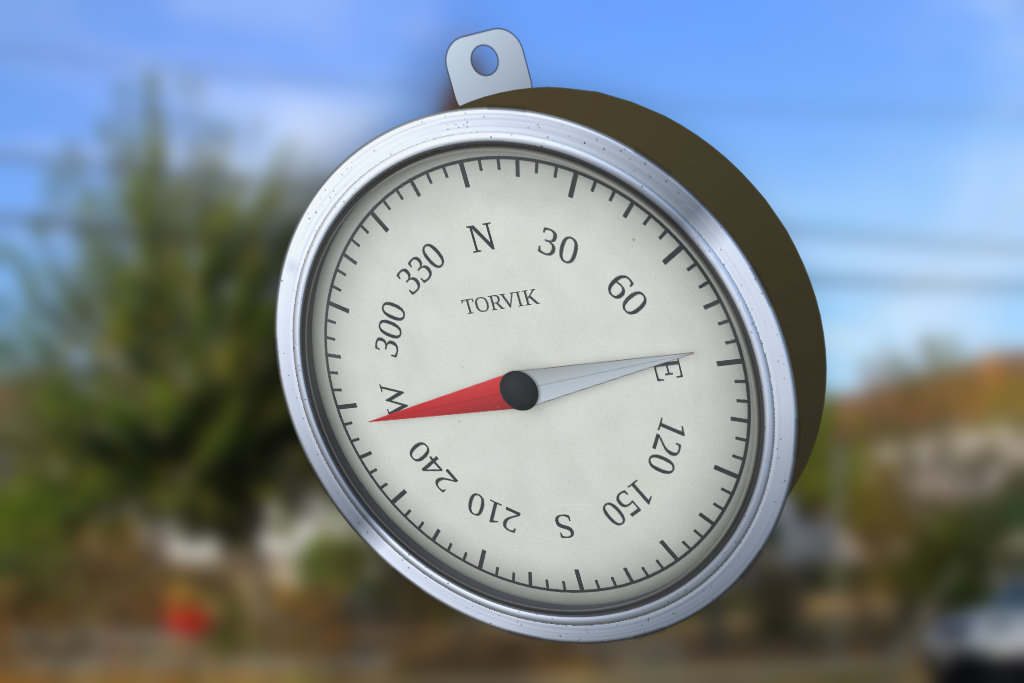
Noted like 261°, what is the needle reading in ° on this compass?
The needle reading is 265°
